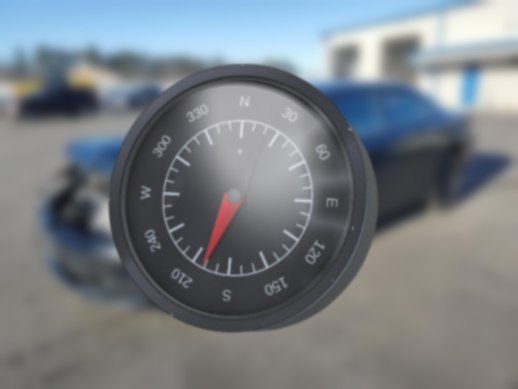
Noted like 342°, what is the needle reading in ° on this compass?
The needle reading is 200°
